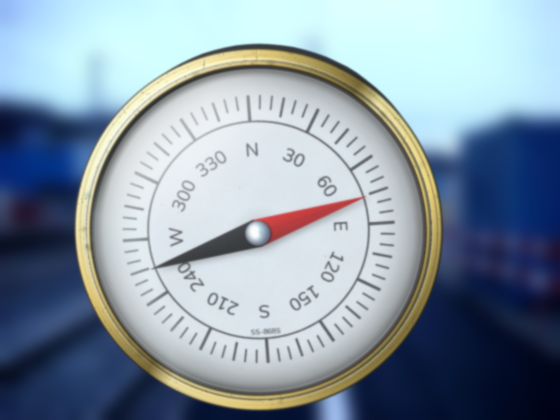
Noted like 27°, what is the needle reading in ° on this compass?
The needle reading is 75°
